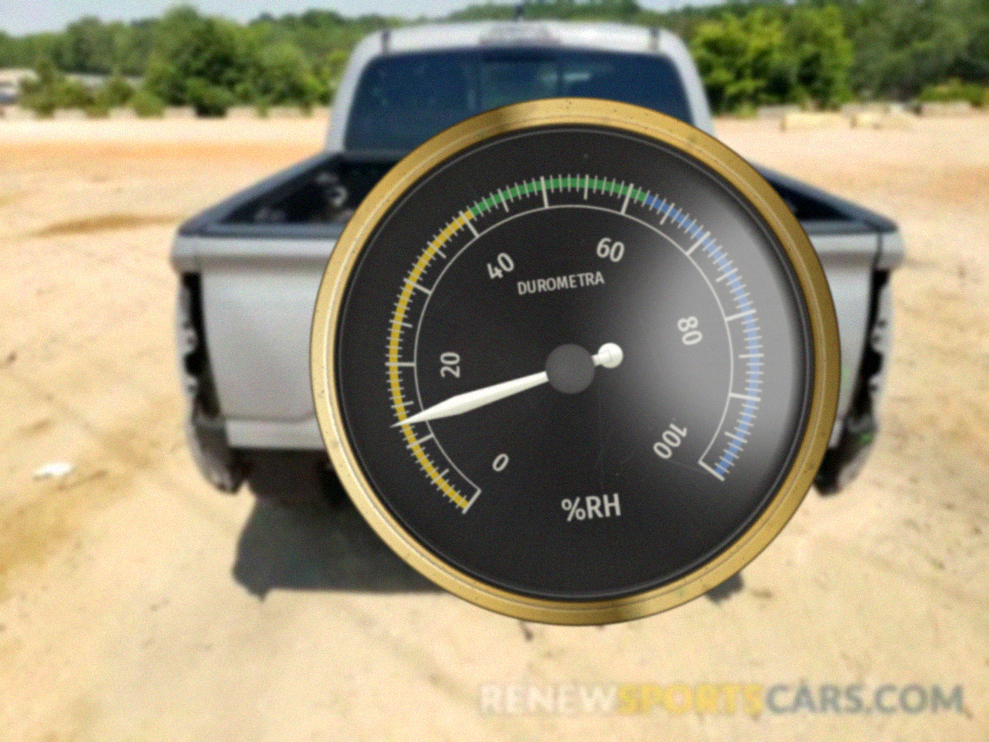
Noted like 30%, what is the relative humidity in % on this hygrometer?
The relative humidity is 13%
